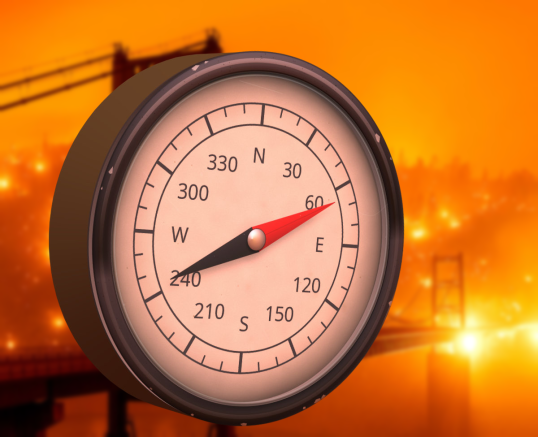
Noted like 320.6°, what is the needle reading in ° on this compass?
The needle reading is 65°
